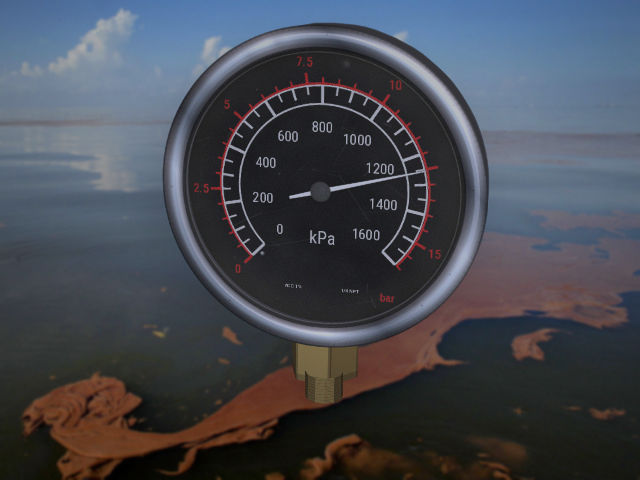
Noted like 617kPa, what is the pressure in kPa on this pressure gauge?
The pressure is 1250kPa
